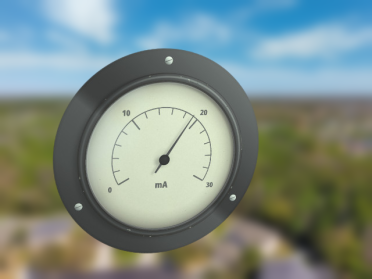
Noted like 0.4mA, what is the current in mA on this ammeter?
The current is 19mA
